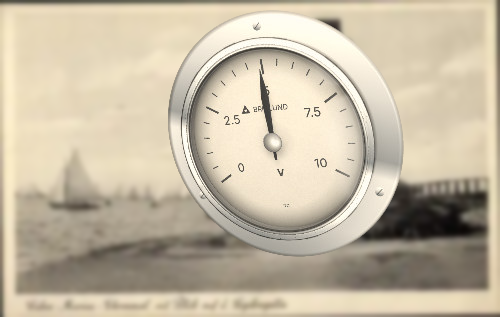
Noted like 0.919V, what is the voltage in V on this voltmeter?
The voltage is 5V
